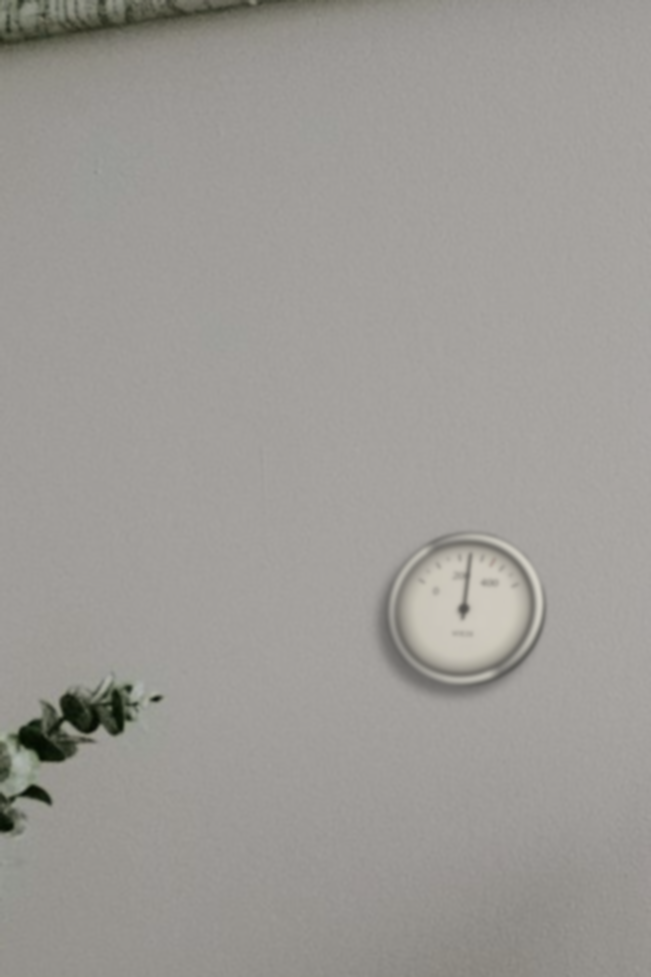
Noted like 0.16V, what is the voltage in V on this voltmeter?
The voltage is 250V
